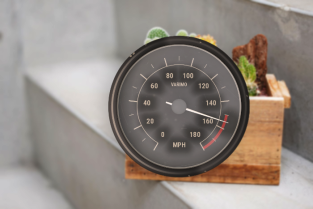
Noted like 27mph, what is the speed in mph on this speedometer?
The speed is 155mph
